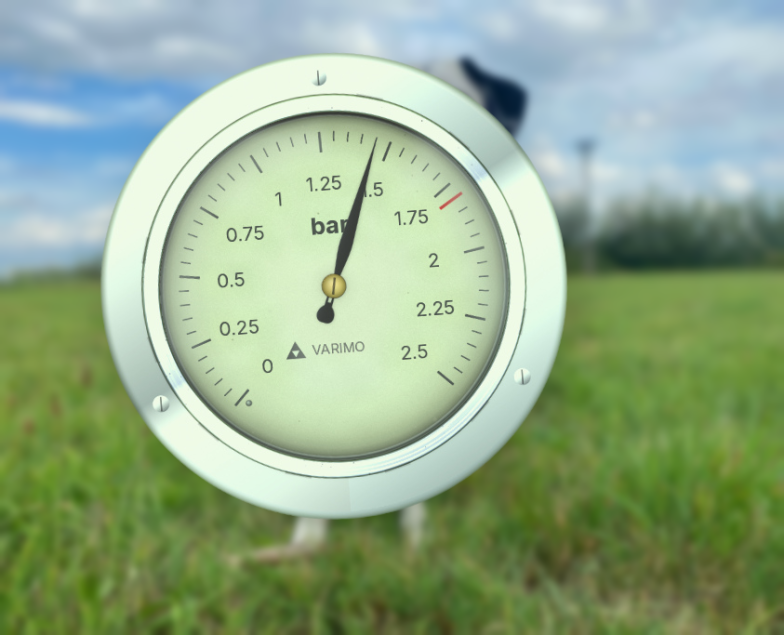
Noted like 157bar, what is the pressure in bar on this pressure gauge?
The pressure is 1.45bar
